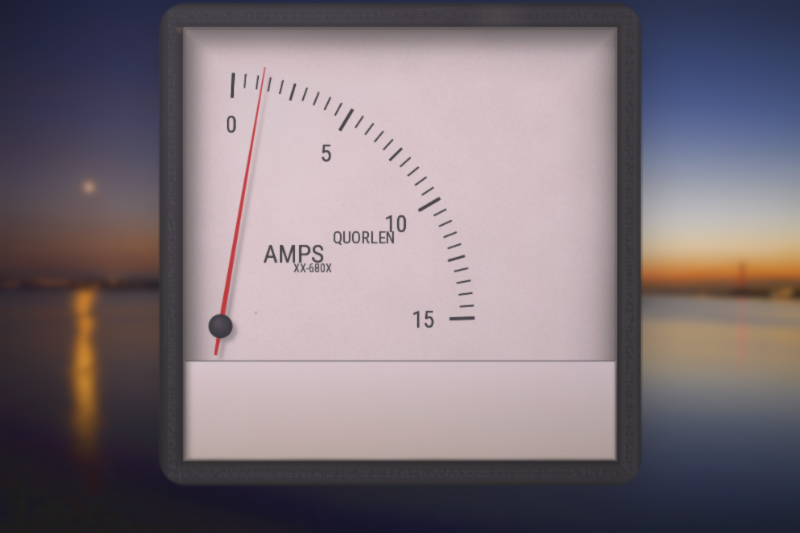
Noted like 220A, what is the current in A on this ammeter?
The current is 1.25A
